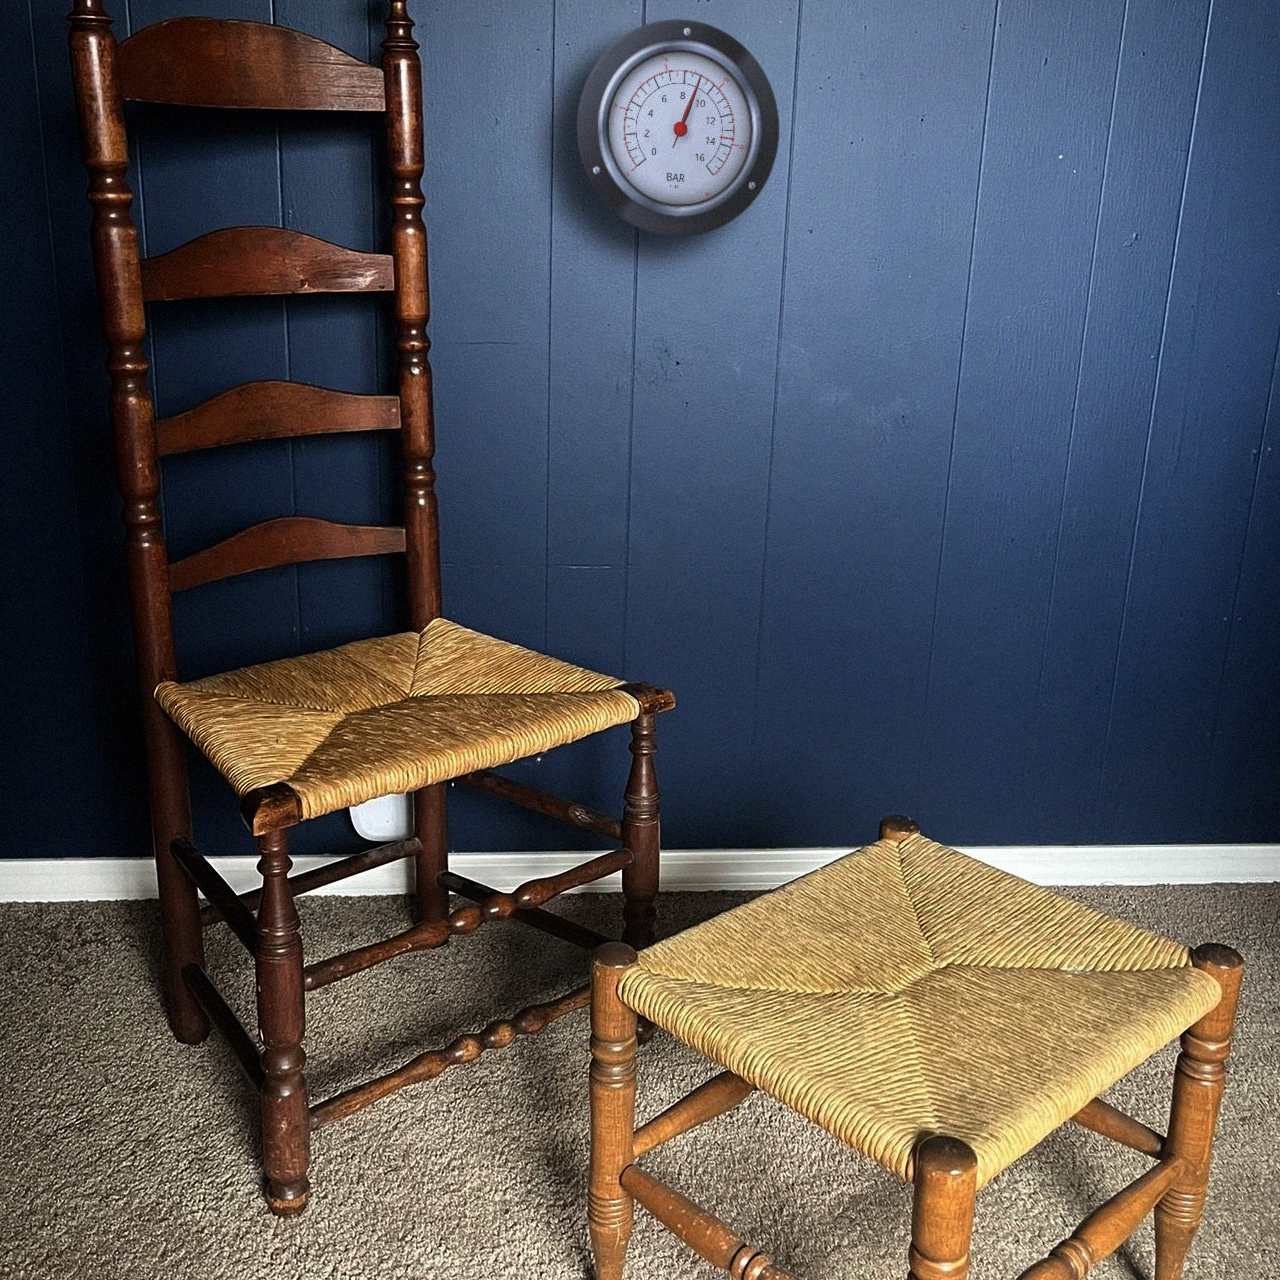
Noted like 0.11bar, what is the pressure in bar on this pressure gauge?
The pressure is 9bar
